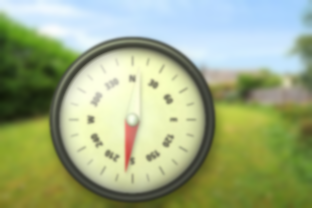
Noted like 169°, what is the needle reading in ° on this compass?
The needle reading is 187.5°
